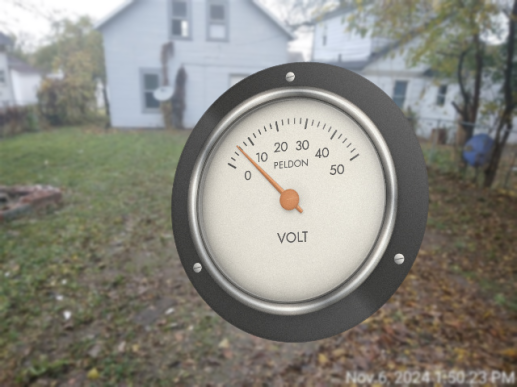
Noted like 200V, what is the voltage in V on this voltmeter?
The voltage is 6V
